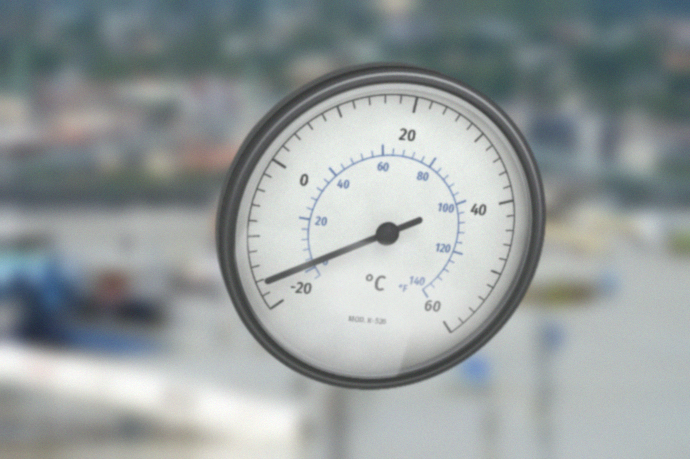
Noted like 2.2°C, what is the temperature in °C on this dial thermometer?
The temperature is -16°C
